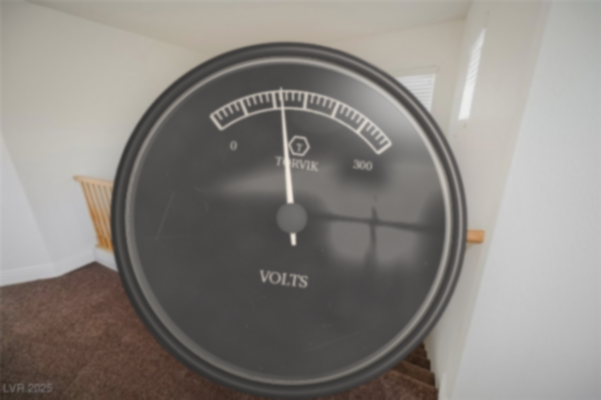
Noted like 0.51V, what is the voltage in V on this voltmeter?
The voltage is 110V
